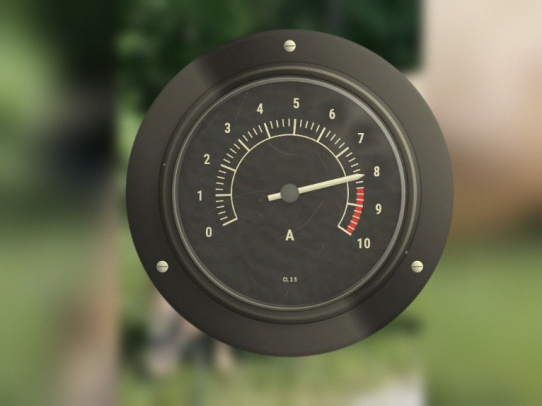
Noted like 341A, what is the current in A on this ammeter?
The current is 8A
